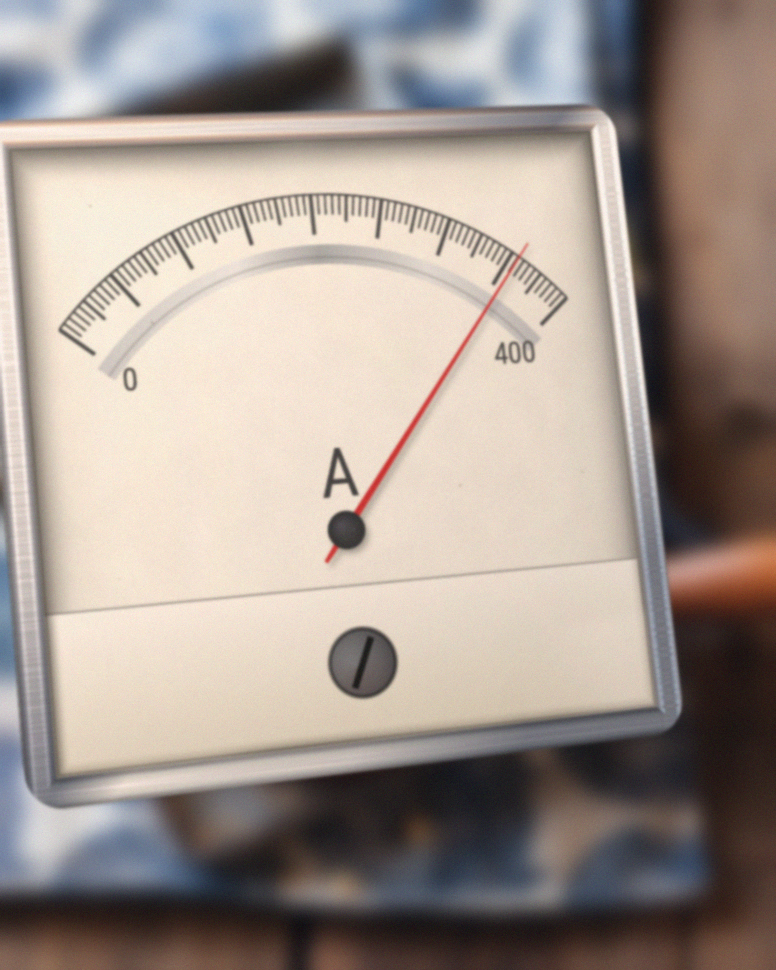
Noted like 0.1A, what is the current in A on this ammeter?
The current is 355A
